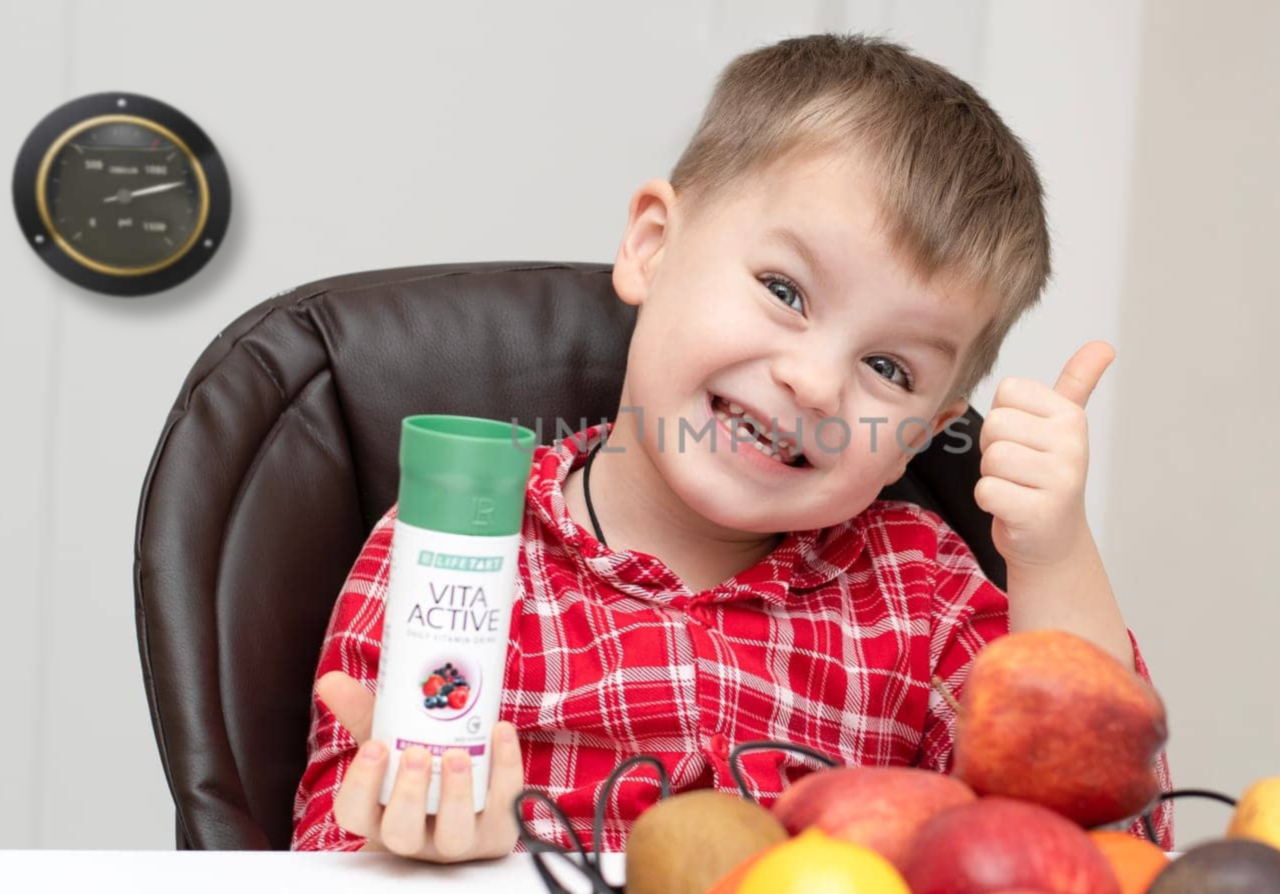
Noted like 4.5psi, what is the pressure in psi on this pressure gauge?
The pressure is 1150psi
